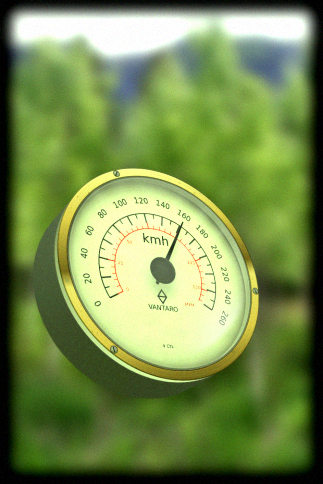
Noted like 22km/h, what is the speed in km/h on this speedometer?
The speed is 160km/h
